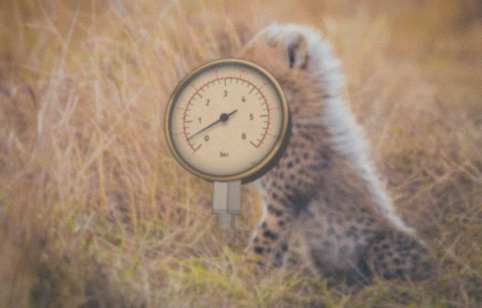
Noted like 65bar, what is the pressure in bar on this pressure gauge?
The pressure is 0.4bar
